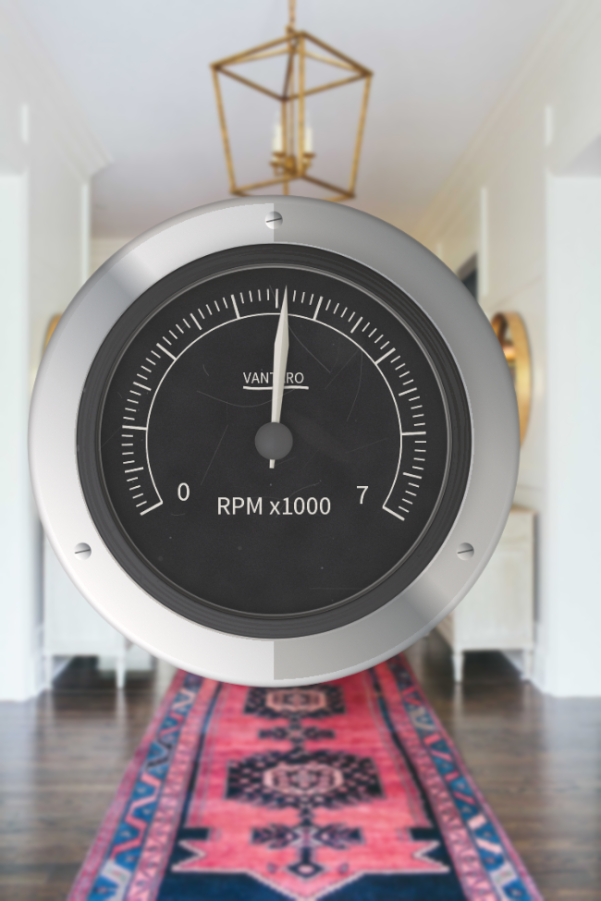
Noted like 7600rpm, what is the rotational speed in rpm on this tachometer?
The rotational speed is 3600rpm
